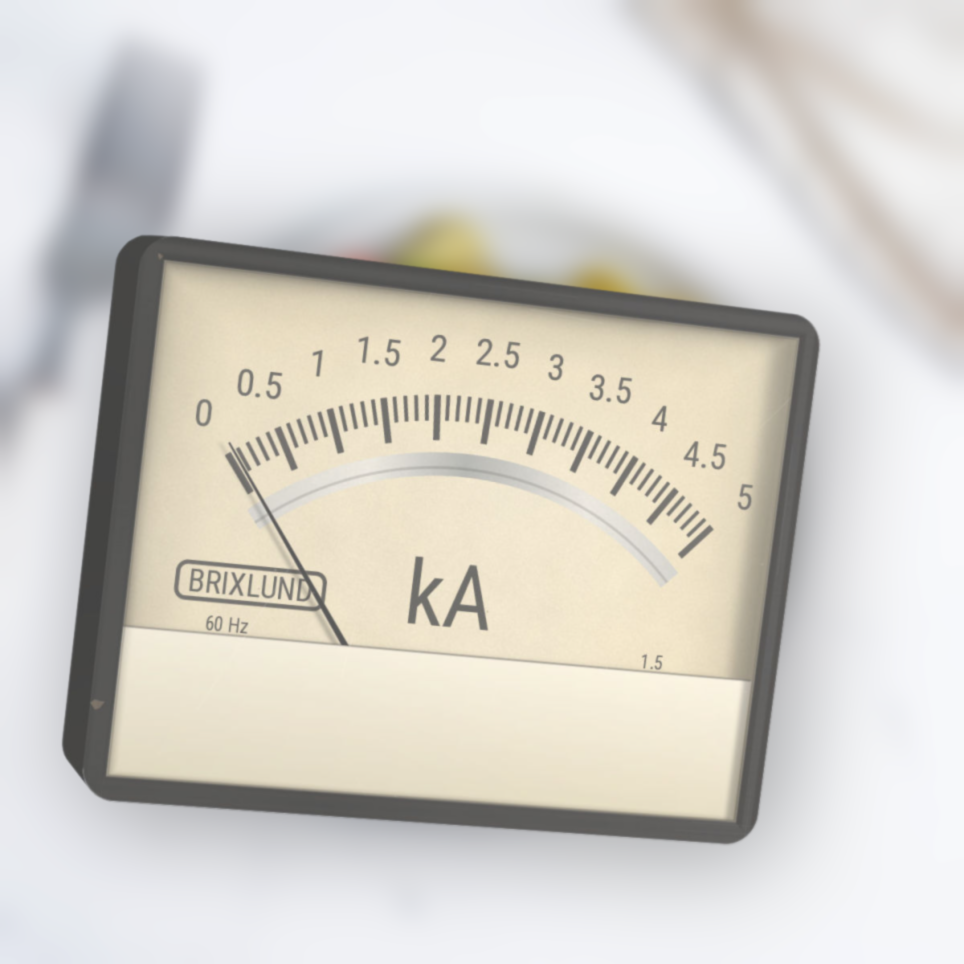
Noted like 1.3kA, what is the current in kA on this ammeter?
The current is 0.05kA
